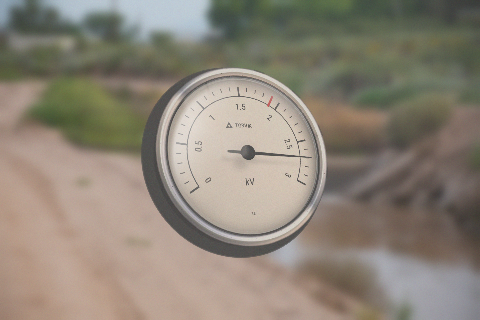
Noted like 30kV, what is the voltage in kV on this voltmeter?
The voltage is 2.7kV
